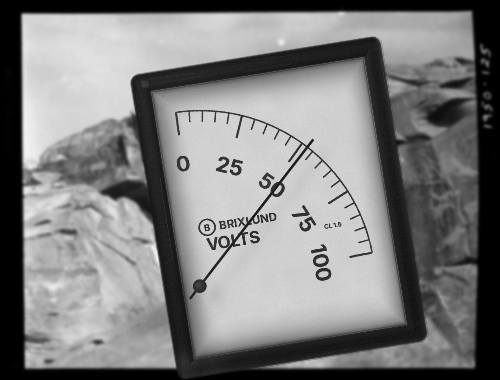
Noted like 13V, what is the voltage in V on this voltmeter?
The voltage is 52.5V
